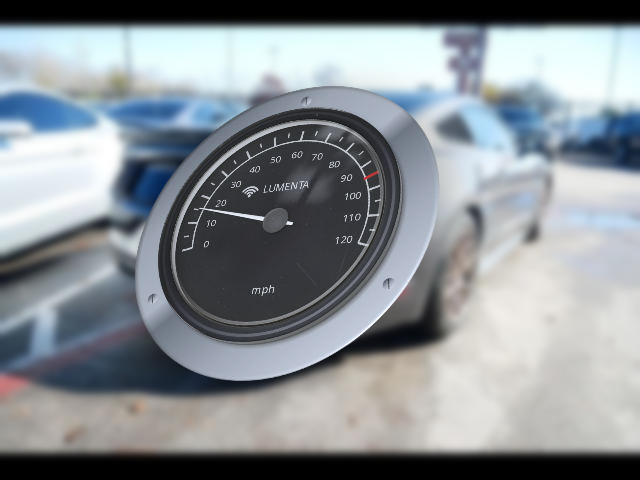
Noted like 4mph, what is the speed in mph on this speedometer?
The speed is 15mph
